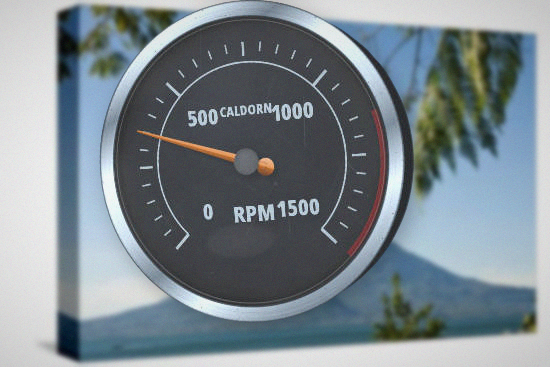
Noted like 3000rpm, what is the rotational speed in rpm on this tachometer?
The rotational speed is 350rpm
